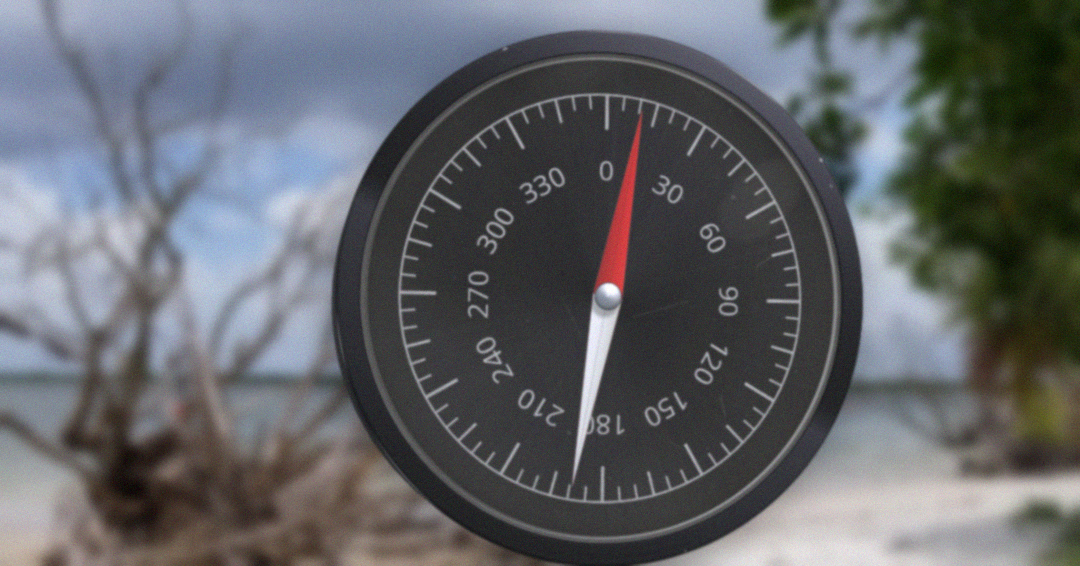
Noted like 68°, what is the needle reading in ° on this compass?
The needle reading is 10°
